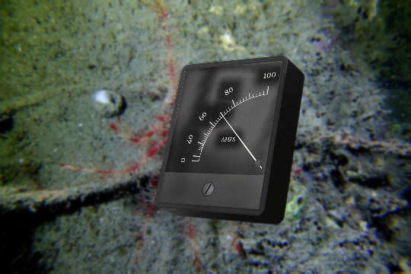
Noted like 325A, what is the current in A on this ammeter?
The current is 70A
